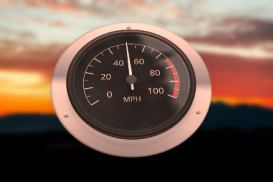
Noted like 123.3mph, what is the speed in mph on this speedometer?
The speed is 50mph
